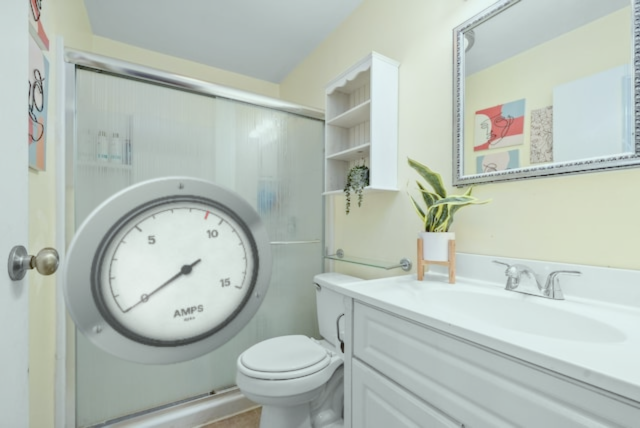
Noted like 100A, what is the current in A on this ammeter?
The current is 0A
